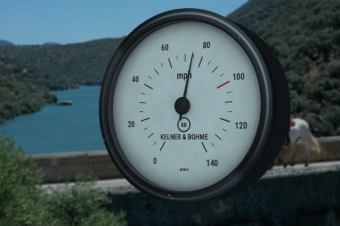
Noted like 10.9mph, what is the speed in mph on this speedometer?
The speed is 75mph
